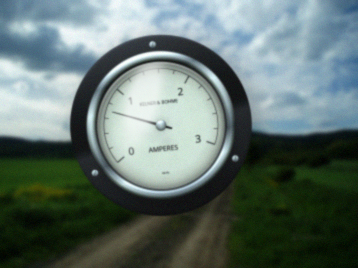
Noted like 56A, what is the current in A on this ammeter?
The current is 0.7A
